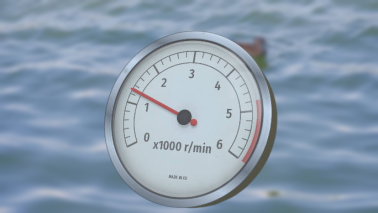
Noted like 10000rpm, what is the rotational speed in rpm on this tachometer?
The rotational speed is 1300rpm
